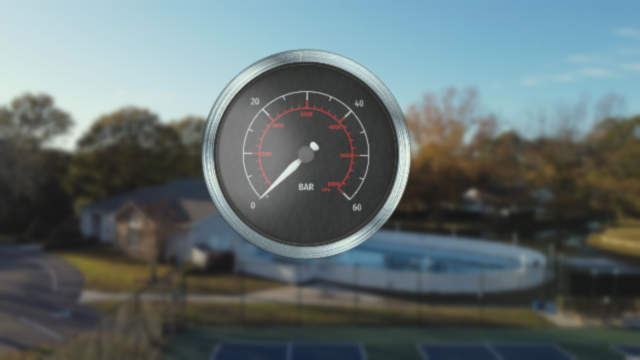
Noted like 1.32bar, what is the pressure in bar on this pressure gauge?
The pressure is 0bar
